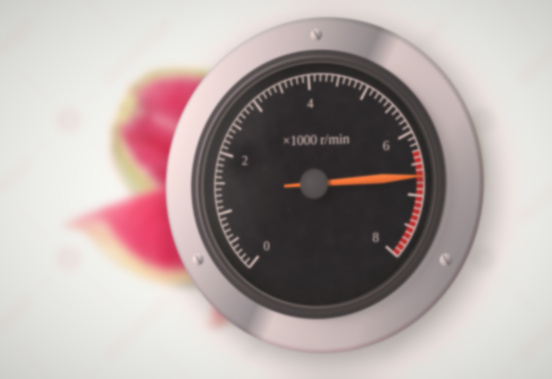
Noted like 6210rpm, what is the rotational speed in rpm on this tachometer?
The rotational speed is 6700rpm
